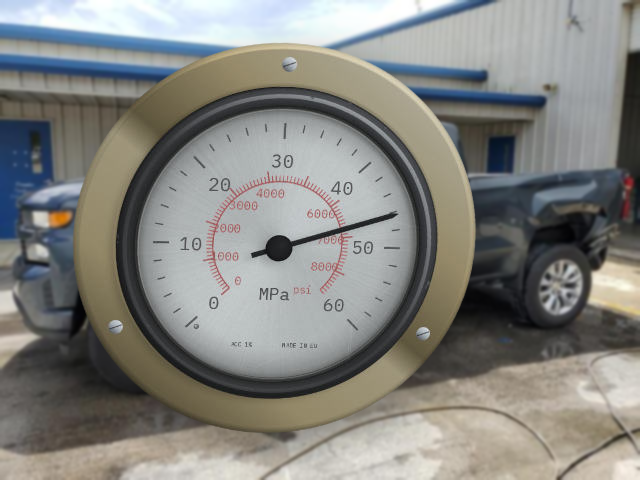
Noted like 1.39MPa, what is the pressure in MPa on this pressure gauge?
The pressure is 46MPa
